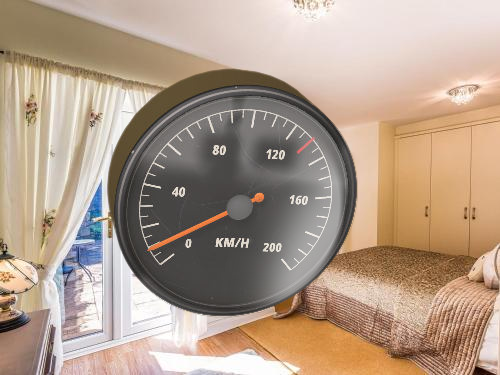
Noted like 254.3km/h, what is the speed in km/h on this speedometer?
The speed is 10km/h
